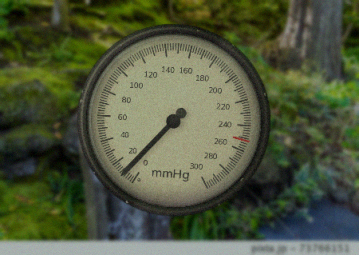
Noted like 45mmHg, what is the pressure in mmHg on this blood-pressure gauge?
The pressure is 10mmHg
